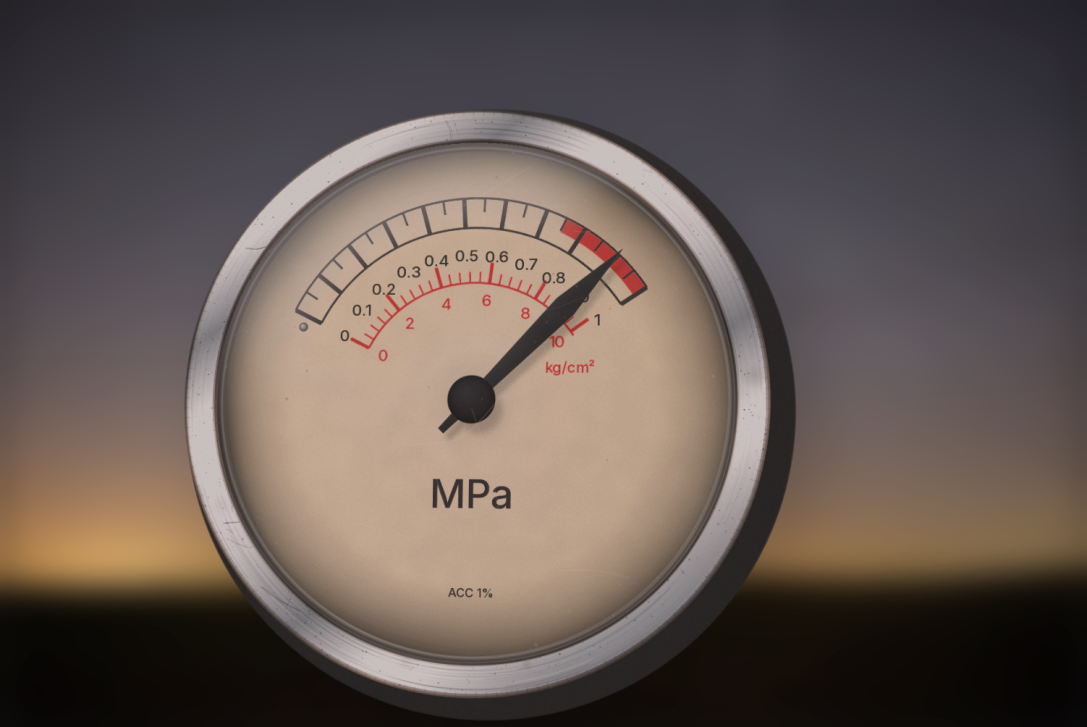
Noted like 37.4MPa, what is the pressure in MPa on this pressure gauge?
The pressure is 0.9MPa
